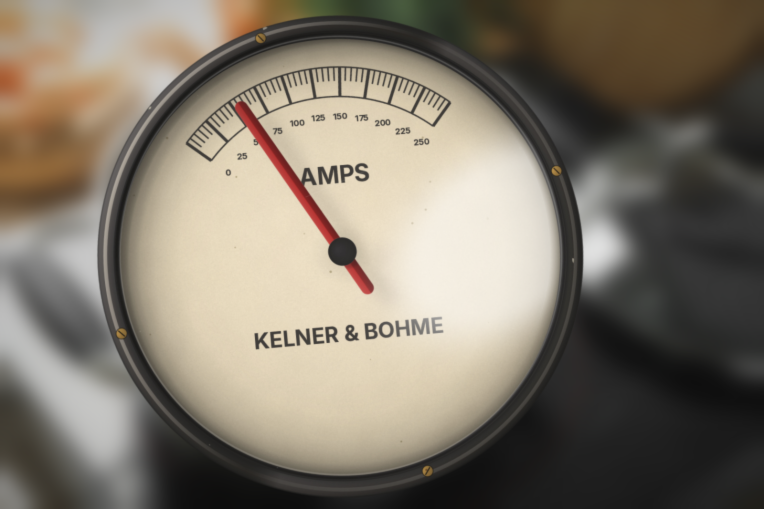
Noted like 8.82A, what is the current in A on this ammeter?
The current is 55A
